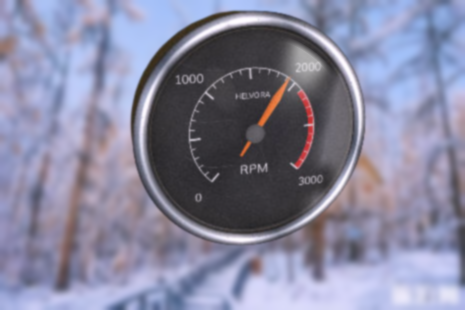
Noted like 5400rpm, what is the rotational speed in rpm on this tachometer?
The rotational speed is 1900rpm
